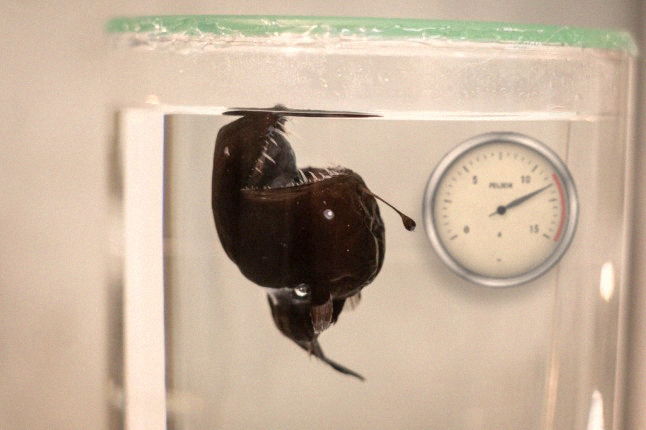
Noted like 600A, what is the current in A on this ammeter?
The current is 11.5A
